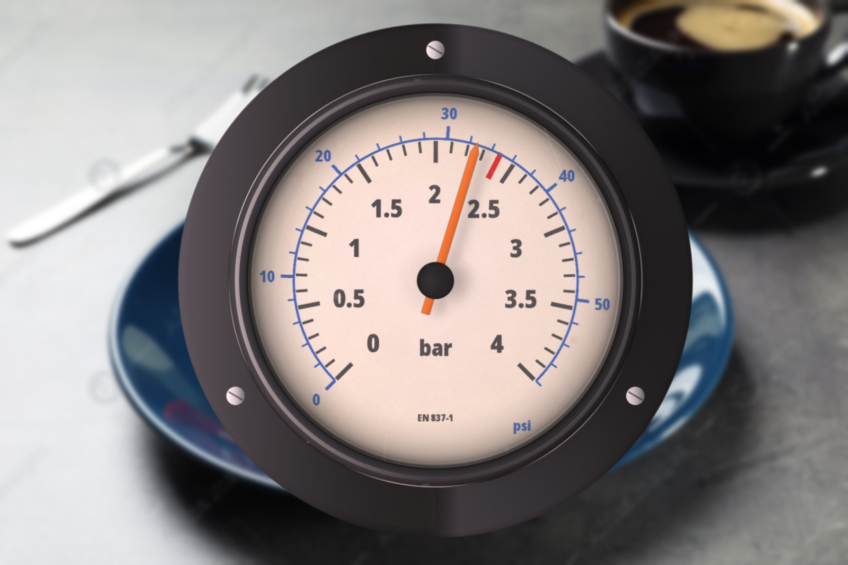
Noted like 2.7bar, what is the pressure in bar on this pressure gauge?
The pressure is 2.25bar
